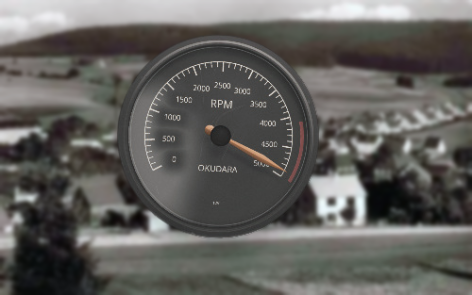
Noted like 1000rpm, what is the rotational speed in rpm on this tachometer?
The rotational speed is 4900rpm
